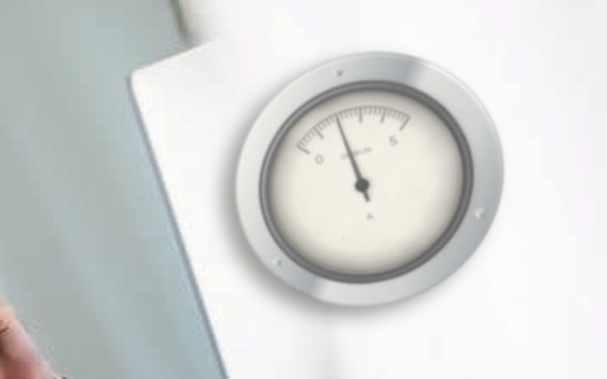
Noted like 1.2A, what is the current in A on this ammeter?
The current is 2A
